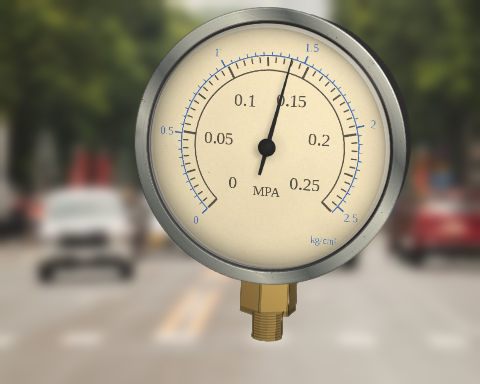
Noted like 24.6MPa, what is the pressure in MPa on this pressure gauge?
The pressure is 0.14MPa
